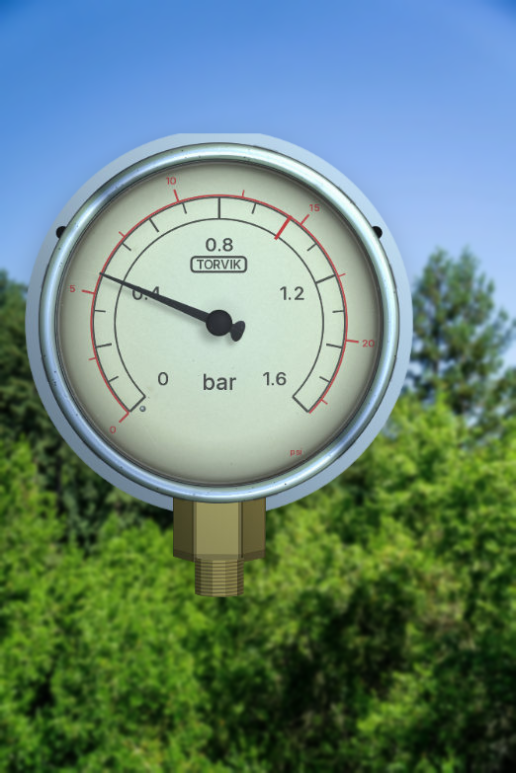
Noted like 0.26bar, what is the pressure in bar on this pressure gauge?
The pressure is 0.4bar
